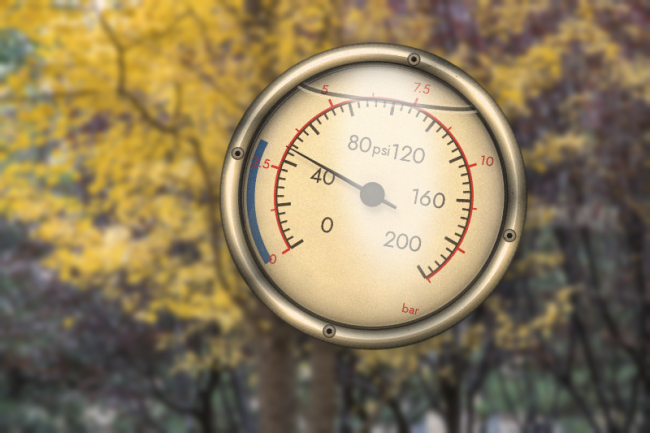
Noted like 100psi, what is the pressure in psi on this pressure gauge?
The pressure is 46psi
